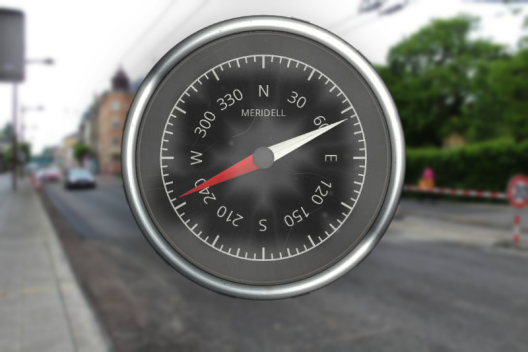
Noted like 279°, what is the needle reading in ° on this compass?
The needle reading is 245°
